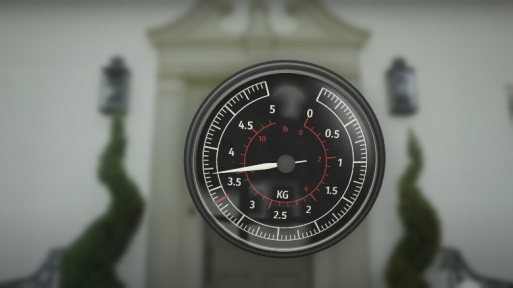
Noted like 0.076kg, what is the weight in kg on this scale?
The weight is 3.7kg
